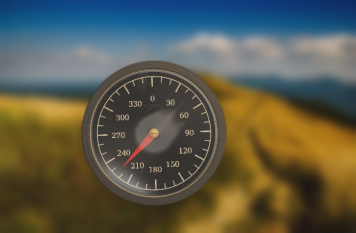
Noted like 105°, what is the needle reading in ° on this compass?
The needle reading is 225°
